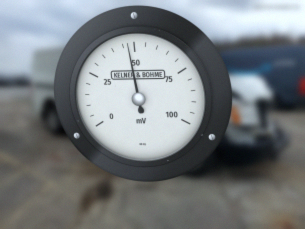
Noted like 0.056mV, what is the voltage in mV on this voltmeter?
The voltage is 47.5mV
